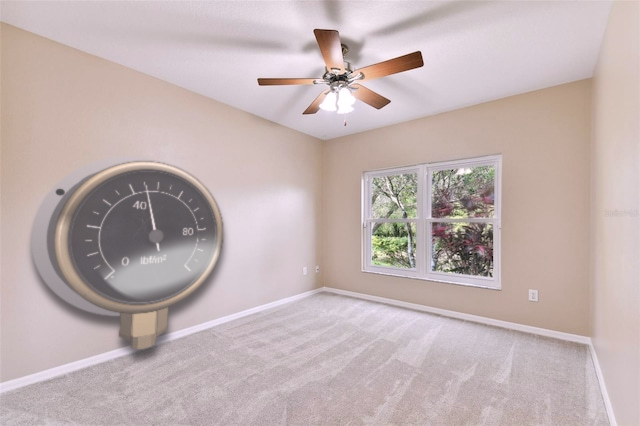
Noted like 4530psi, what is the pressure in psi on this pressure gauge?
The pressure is 45psi
